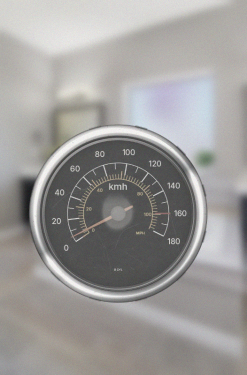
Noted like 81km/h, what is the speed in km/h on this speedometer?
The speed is 5km/h
